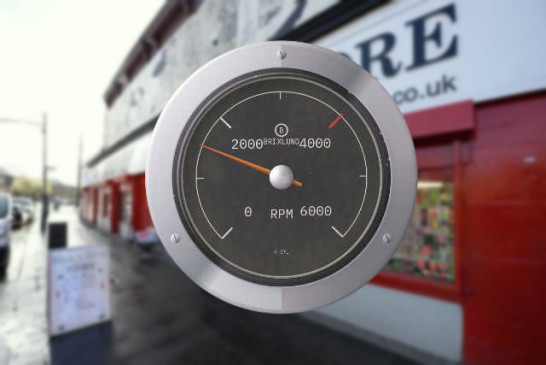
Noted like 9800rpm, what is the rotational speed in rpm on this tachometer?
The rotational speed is 1500rpm
